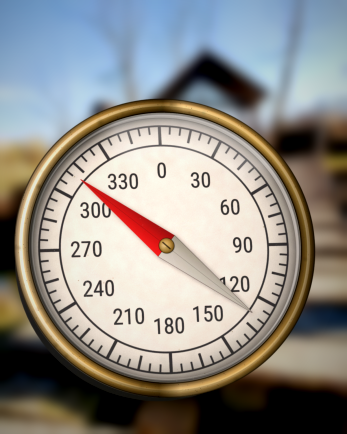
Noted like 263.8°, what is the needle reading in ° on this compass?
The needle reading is 310°
